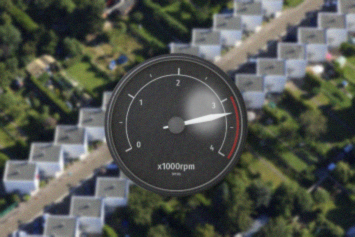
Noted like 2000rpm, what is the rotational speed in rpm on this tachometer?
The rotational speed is 3250rpm
